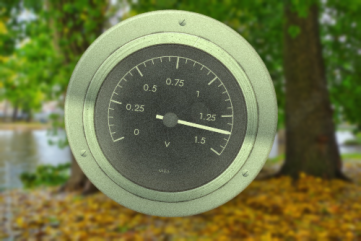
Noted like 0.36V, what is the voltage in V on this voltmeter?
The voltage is 1.35V
